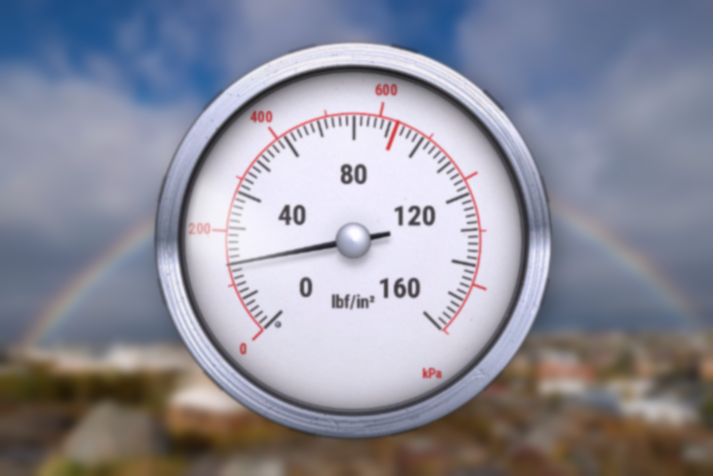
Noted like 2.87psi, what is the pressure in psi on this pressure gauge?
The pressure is 20psi
